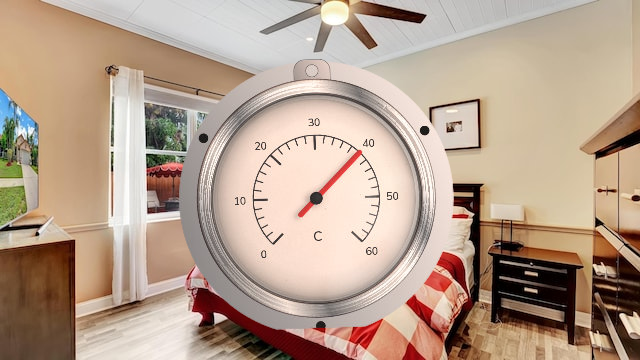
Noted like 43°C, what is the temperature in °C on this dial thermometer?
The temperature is 40°C
